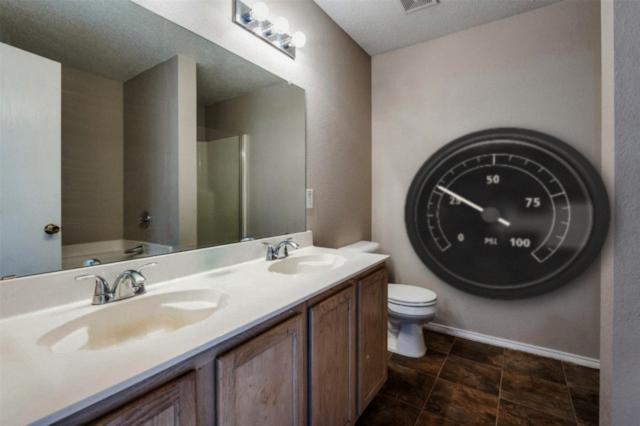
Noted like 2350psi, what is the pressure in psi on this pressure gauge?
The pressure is 27.5psi
